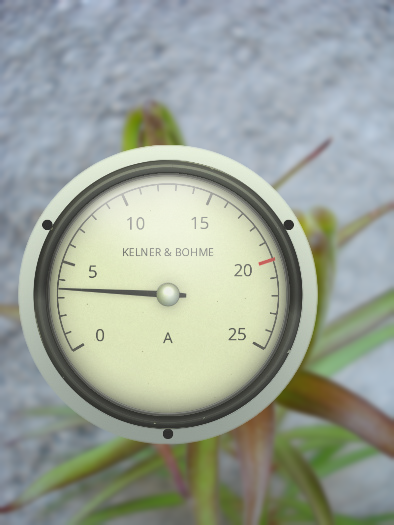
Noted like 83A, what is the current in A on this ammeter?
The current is 3.5A
